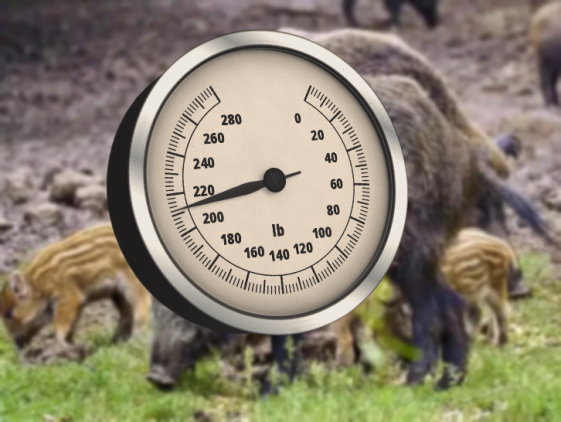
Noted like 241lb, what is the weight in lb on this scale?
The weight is 212lb
